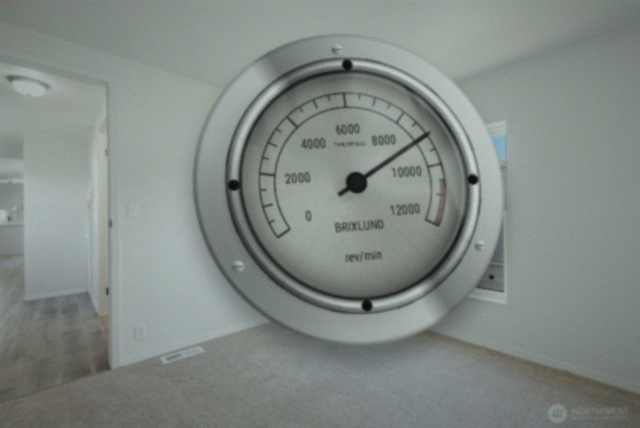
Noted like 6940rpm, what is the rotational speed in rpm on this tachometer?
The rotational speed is 9000rpm
